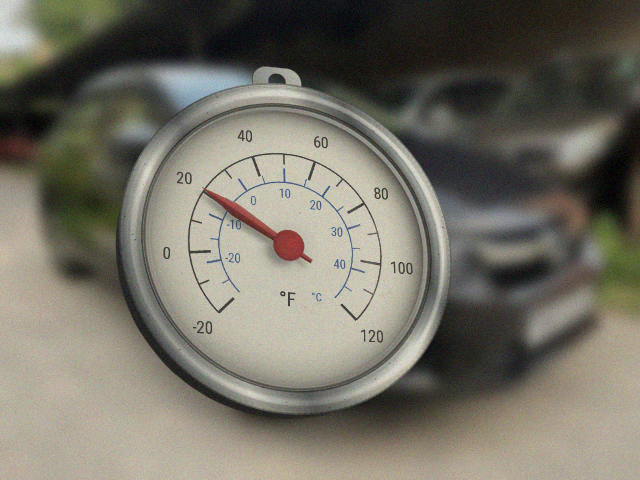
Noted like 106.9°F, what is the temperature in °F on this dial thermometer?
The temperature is 20°F
